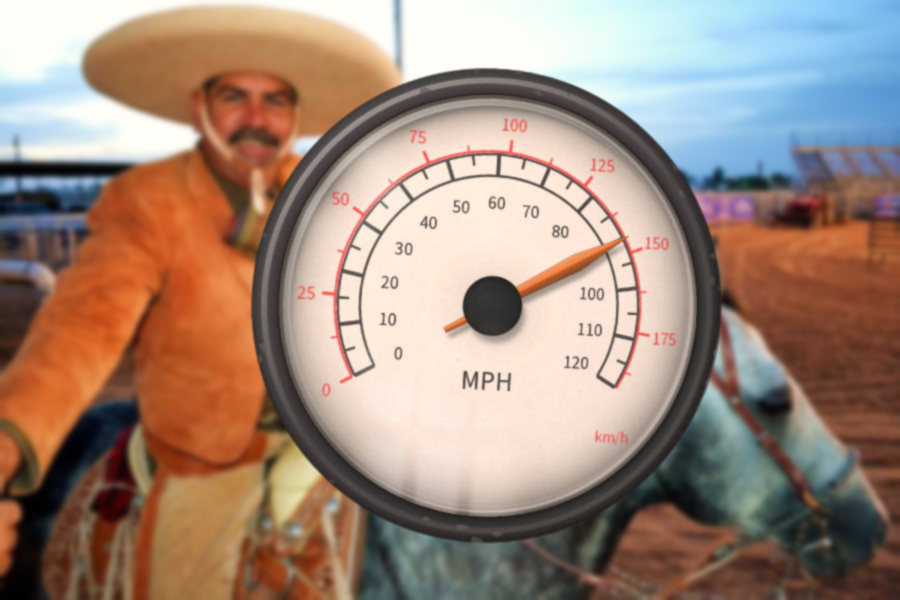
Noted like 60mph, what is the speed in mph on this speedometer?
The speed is 90mph
